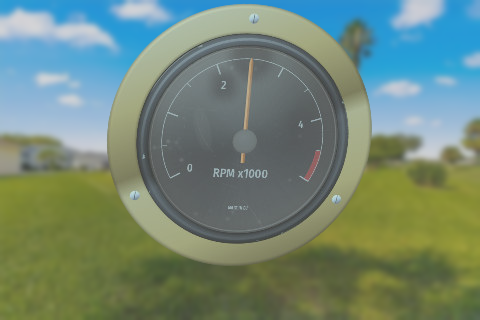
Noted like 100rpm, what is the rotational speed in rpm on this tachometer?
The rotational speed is 2500rpm
